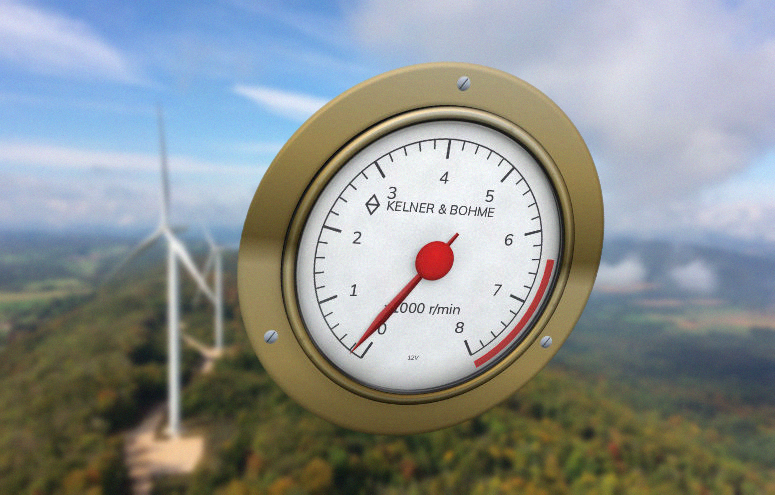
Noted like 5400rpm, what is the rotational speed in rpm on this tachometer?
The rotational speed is 200rpm
